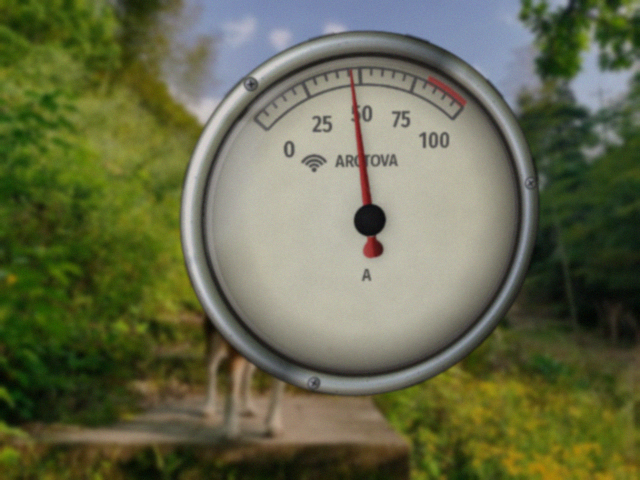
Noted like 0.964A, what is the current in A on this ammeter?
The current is 45A
